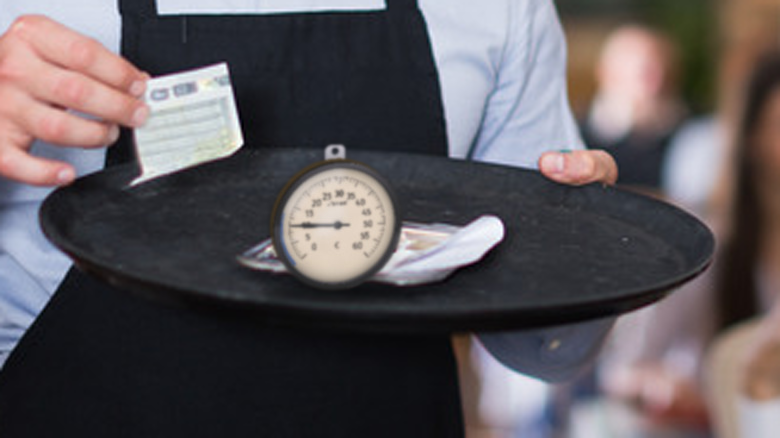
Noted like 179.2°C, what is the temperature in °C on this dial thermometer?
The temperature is 10°C
